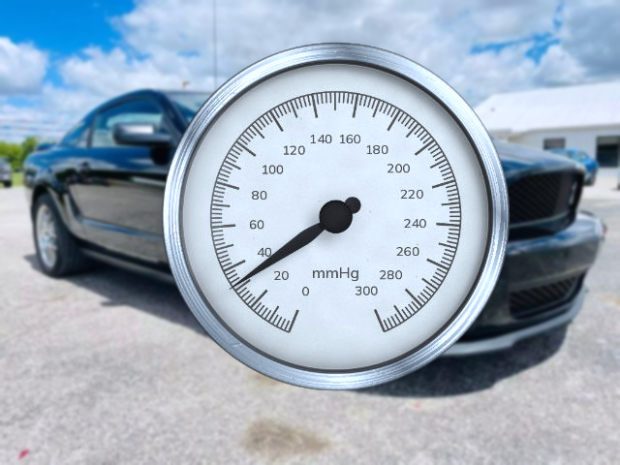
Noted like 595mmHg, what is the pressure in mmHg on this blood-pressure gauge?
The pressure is 32mmHg
